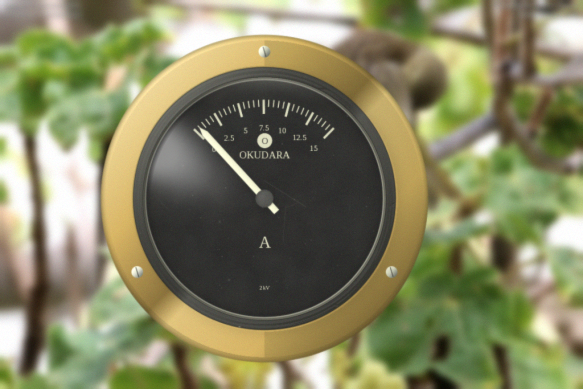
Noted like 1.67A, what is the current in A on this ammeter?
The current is 0.5A
